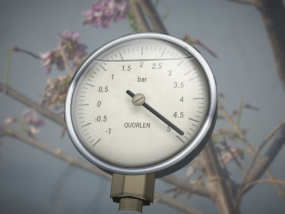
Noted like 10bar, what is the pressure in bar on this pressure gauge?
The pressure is 4.9bar
